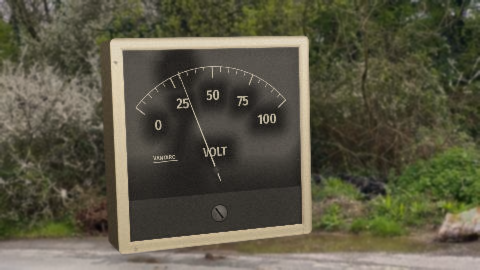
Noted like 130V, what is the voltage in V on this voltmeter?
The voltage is 30V
